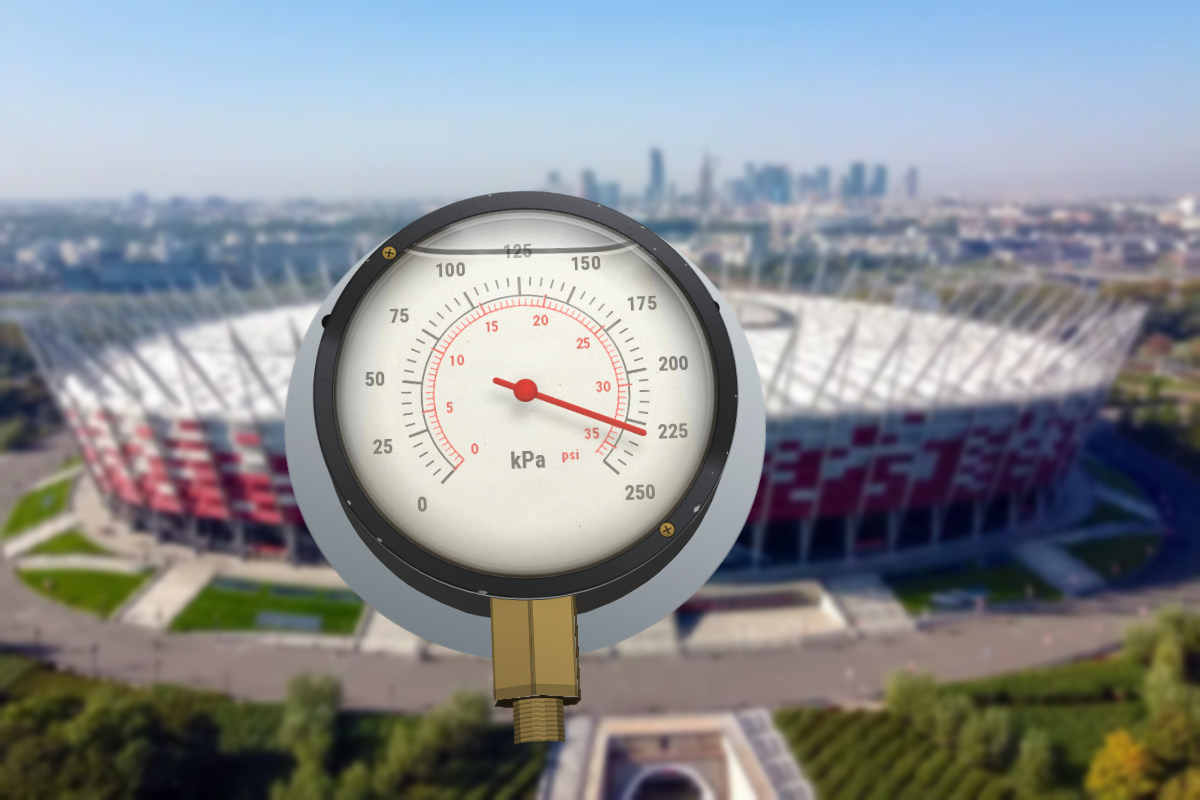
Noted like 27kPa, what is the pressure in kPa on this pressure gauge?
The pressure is 230kPa
